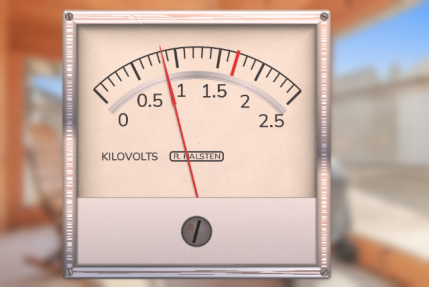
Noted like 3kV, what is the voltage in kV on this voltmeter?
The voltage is 0.85kV
